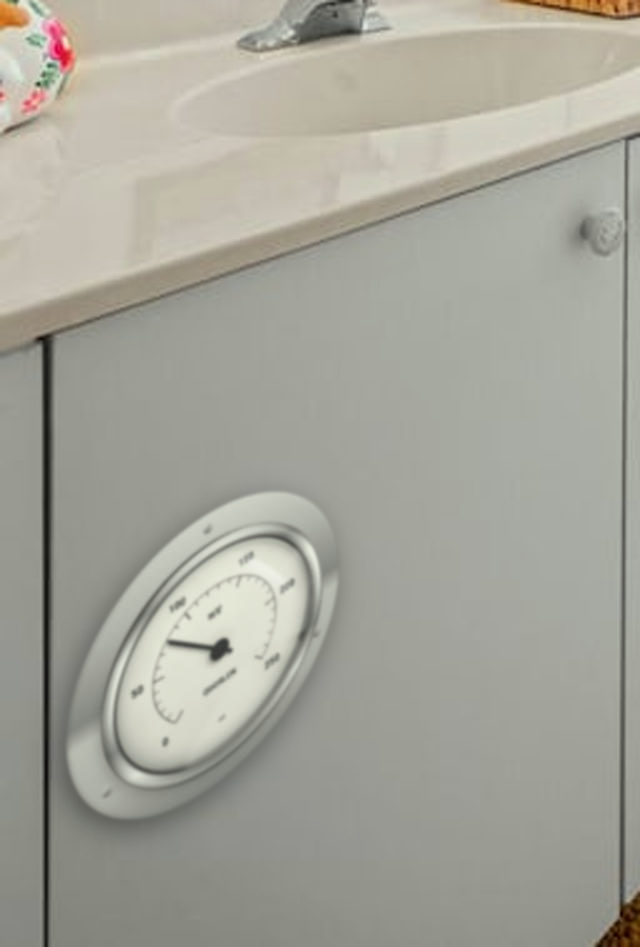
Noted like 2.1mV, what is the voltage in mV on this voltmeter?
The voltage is 80mV
